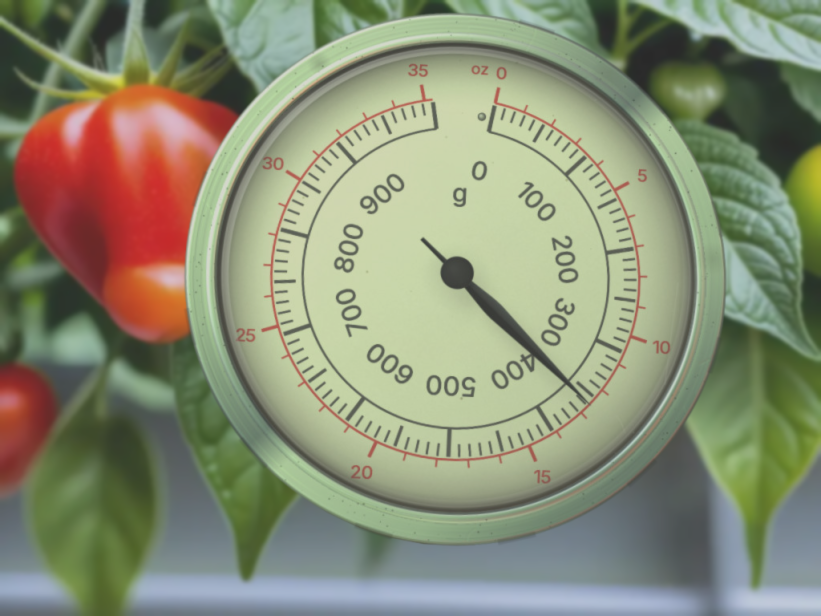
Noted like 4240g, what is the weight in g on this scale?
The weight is 360g
